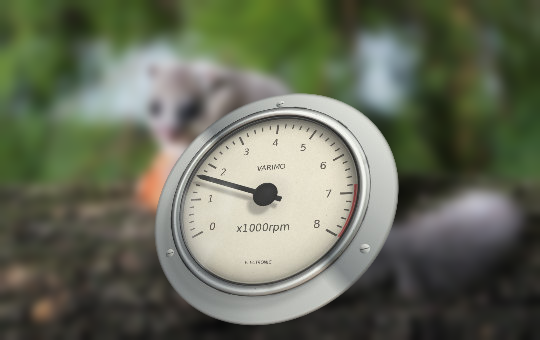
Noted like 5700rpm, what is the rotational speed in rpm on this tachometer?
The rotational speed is 1600rpm
